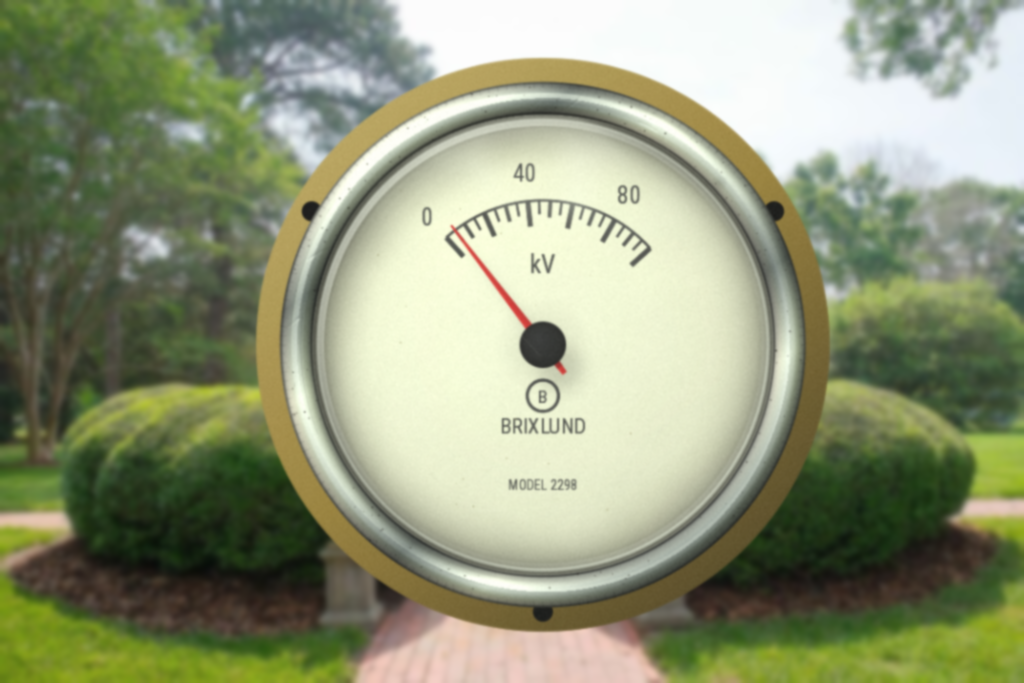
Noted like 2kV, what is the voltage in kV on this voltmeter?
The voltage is 5kV
